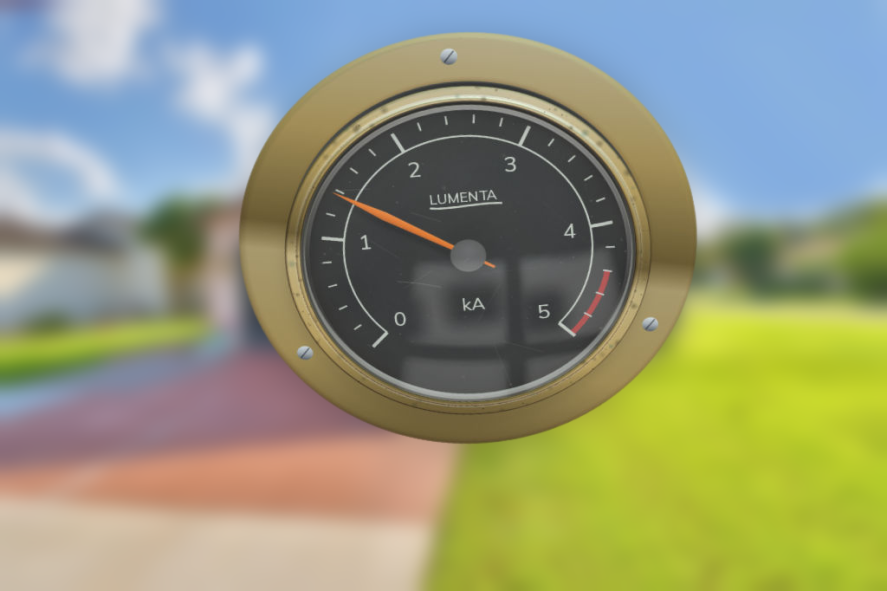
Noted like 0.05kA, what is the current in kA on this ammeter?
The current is 1.4kA
